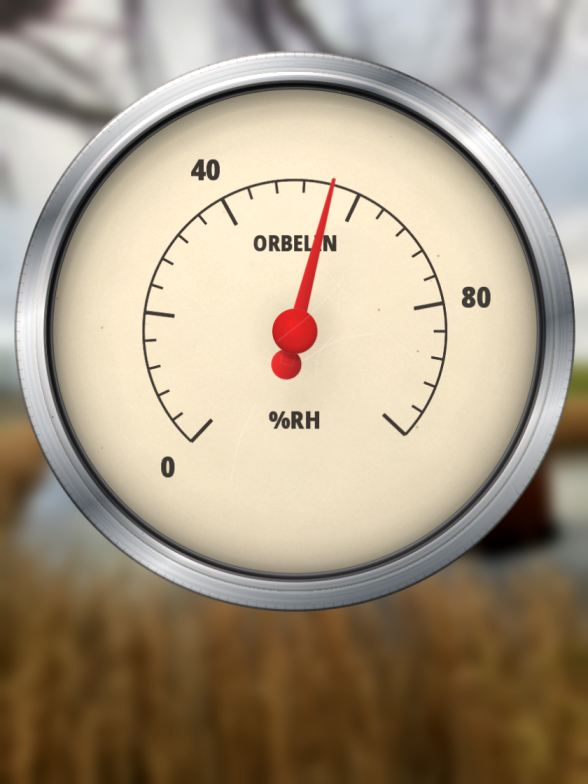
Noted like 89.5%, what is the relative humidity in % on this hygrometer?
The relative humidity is 56%
